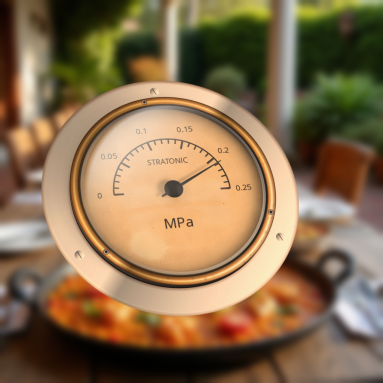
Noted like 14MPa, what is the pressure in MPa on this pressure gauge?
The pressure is 0.21MPa
